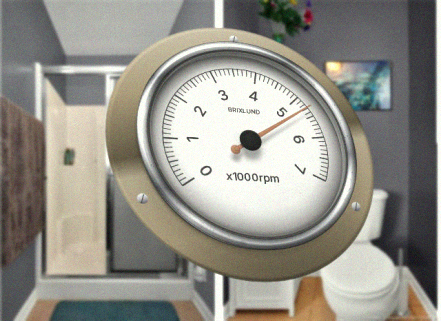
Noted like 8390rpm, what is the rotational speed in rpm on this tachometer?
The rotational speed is 5300rpm
